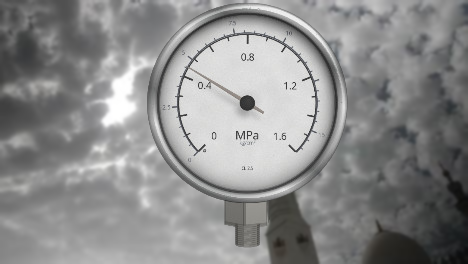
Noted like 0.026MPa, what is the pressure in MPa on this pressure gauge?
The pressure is 0.45MPa
